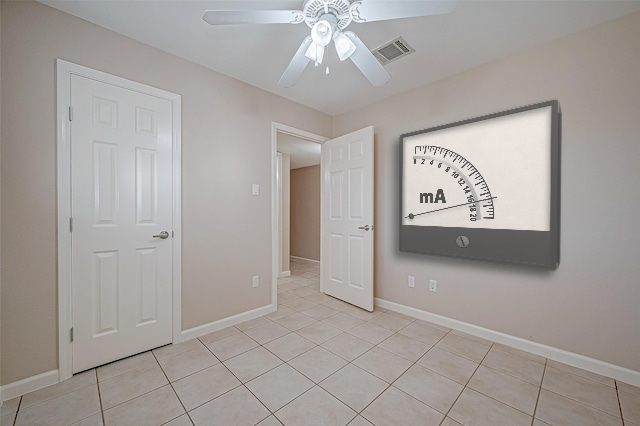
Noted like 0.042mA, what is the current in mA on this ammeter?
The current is 17mA
